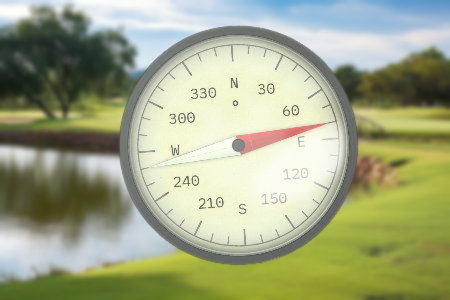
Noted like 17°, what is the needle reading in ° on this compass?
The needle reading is 80°
